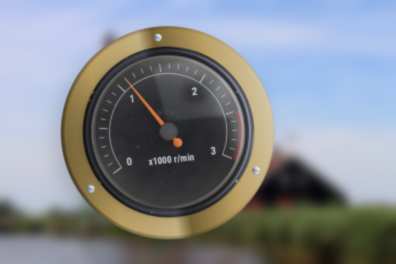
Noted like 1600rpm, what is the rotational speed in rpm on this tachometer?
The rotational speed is 1100rpm
